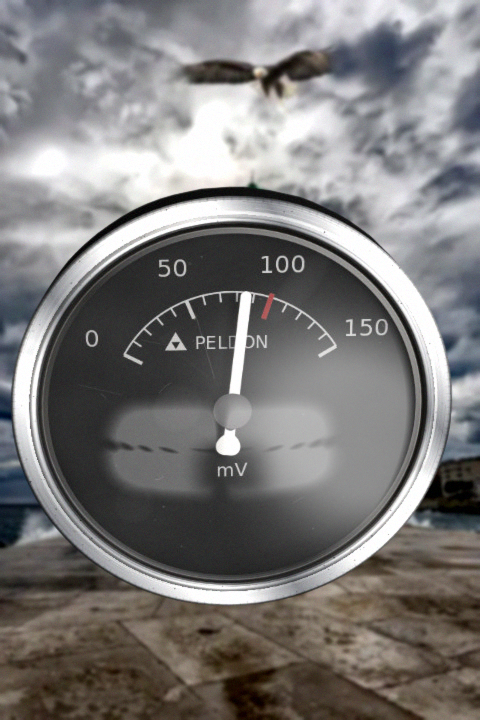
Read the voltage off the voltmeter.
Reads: 85 mV
